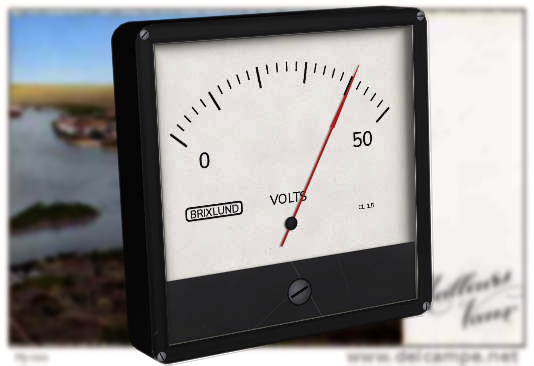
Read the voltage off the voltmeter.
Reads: 40 V
